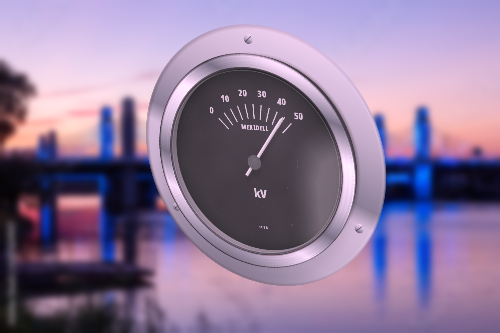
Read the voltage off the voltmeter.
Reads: 45 kV
